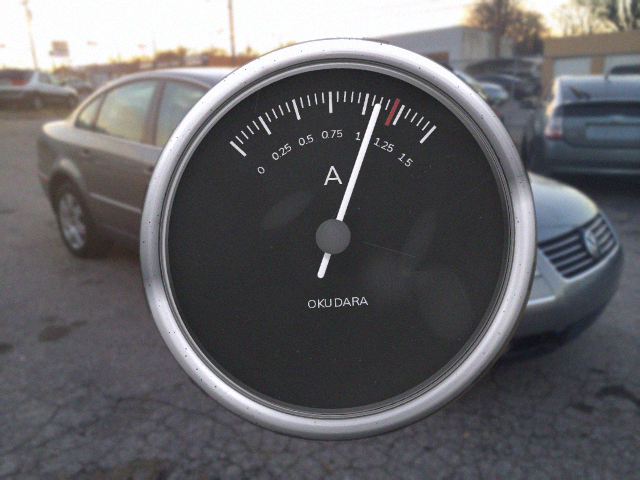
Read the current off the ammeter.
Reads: 1.1 A
